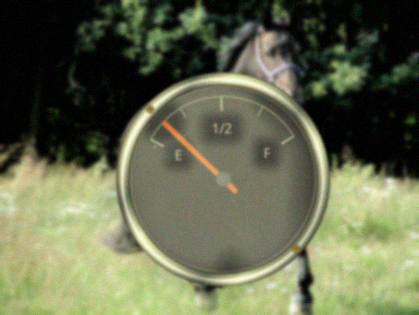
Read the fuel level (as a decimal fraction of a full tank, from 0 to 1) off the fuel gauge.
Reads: 0.125
